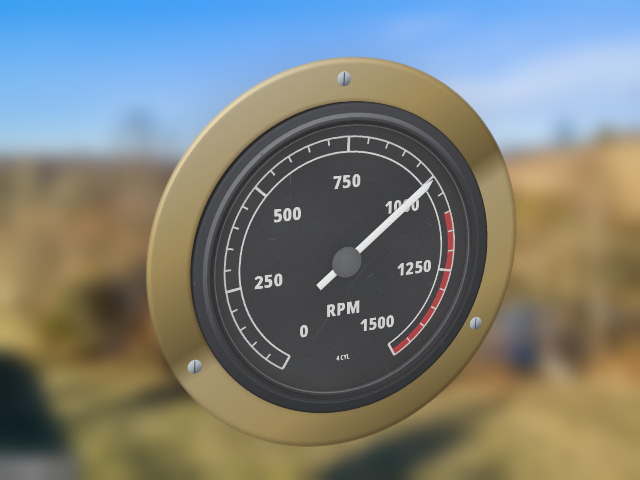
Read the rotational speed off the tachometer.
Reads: 1000 rpm
